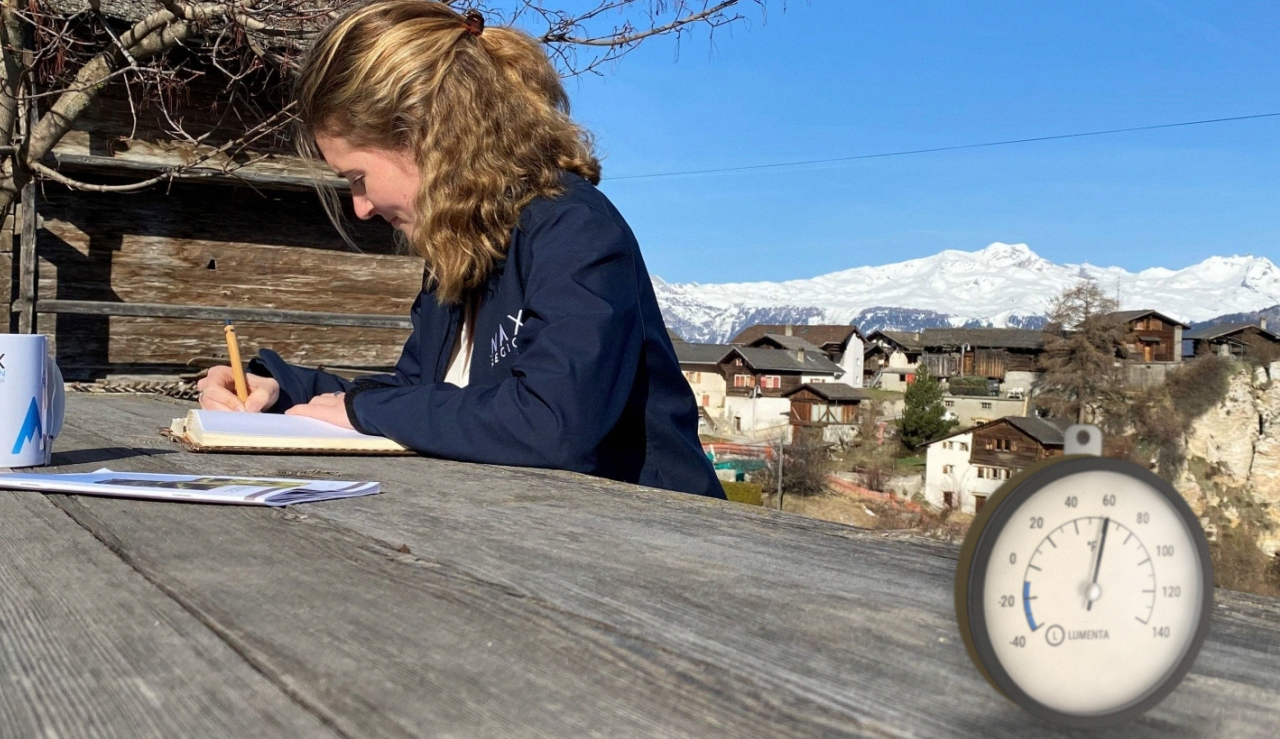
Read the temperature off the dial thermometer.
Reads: 60 °F
